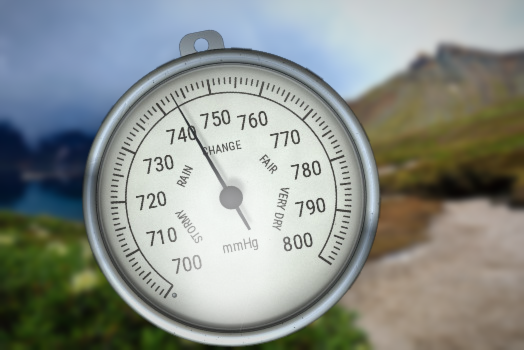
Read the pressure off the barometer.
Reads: 743 mmHg
